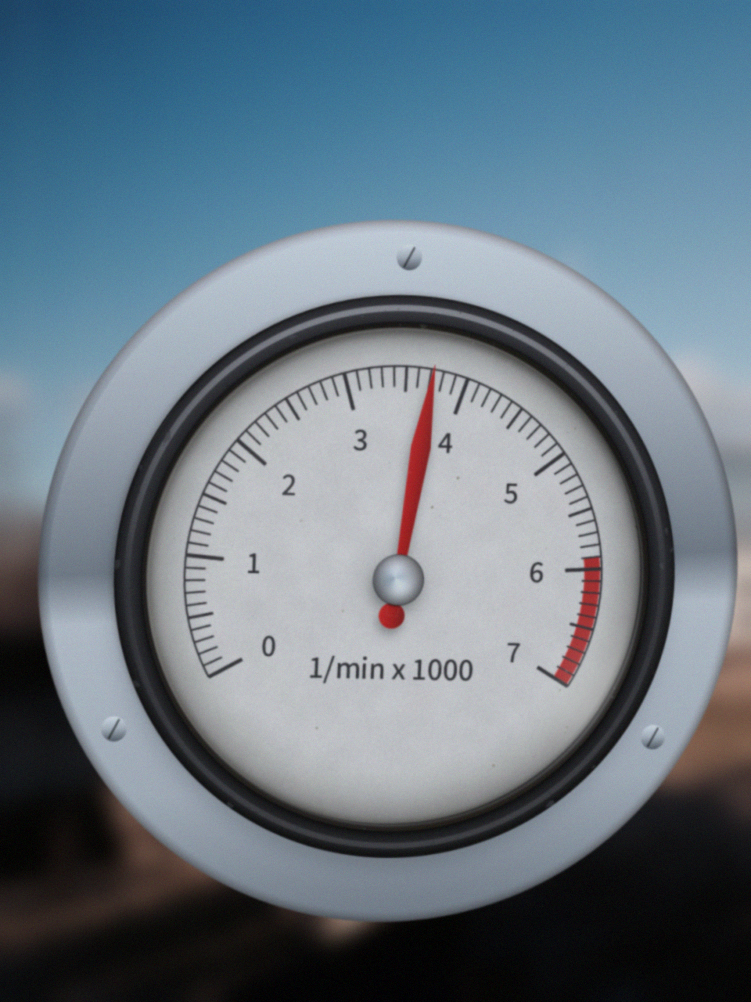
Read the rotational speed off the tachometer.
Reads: 3700 rpm
